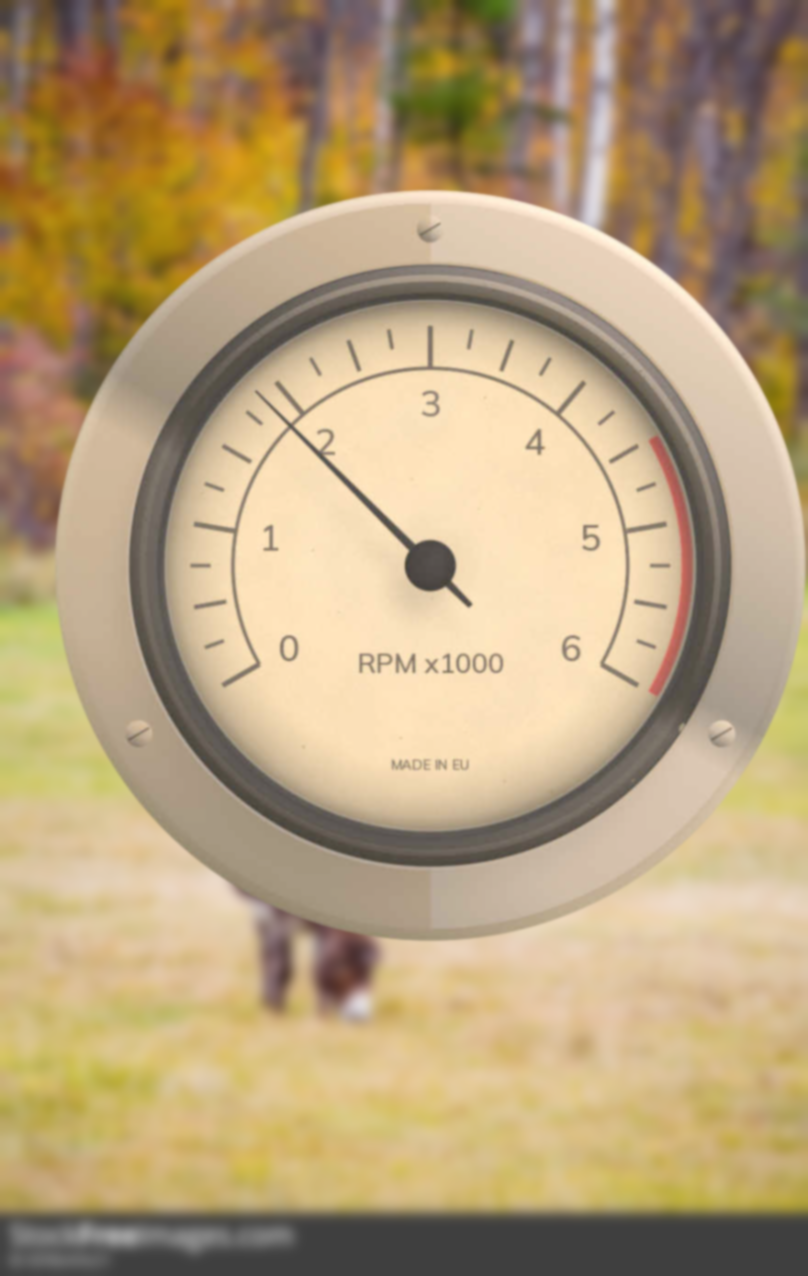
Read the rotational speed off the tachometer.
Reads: 1875 rpm
